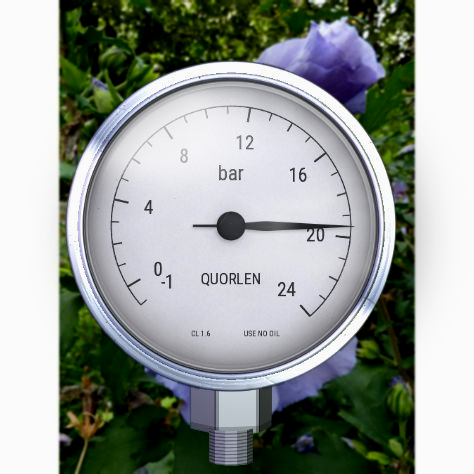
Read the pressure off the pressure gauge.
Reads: 19.5 bar
